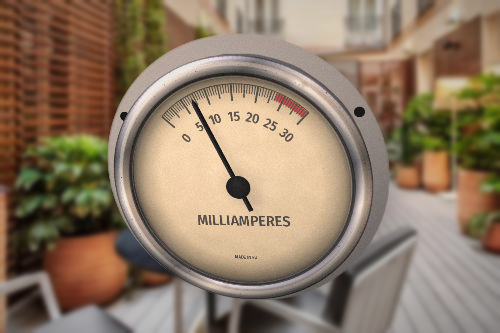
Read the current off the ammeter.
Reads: 7.5 mA
